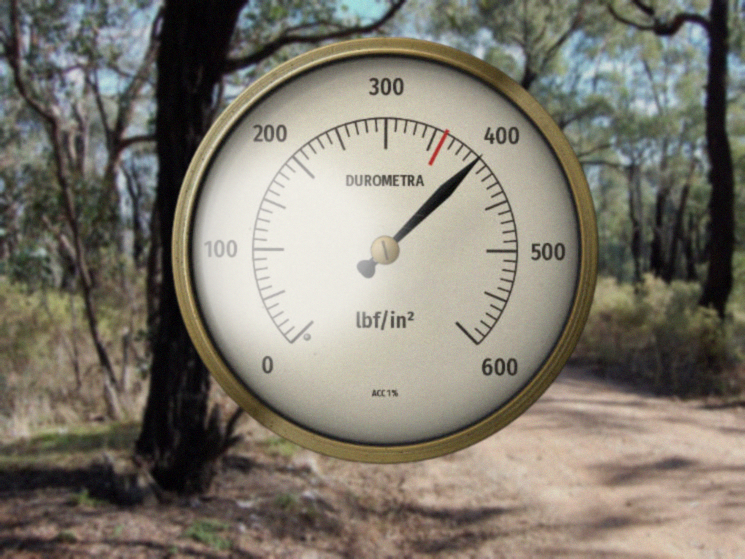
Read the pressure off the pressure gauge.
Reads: 400 psi
